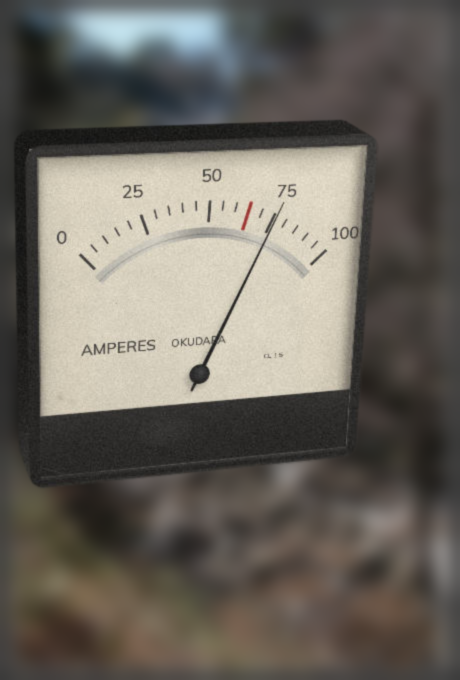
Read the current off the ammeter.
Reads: 75 A
